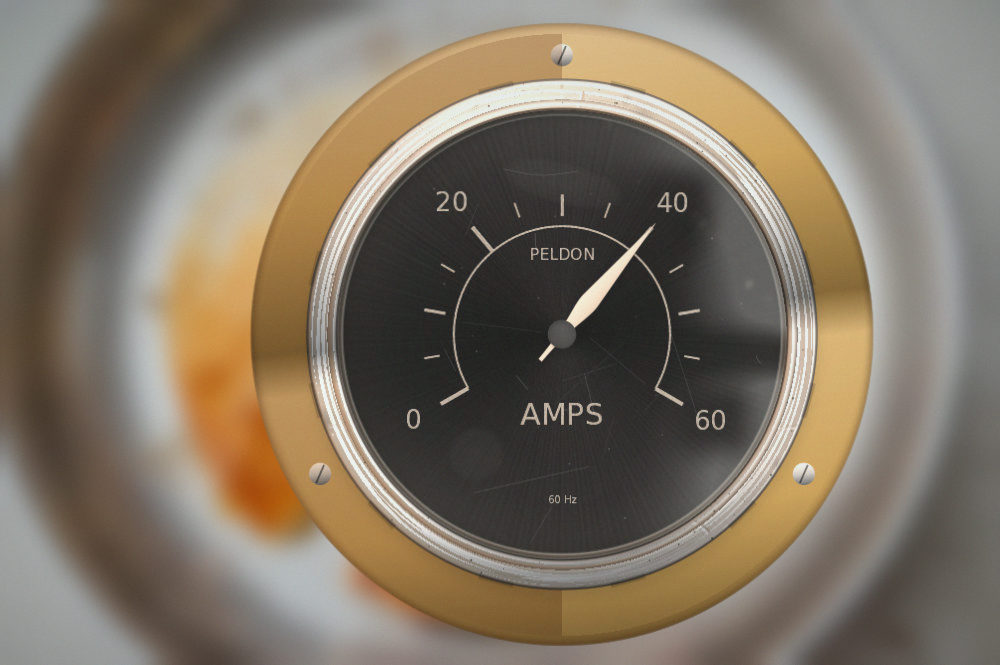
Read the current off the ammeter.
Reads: 40 A
